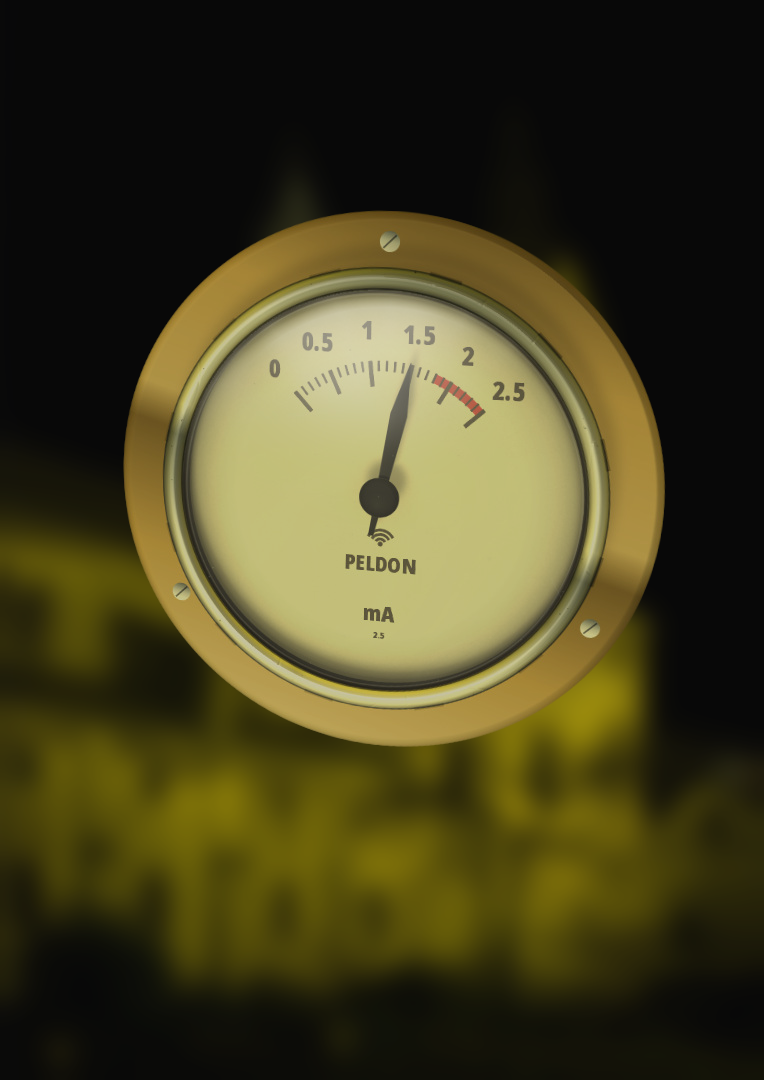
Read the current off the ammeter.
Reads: 1.5 mA
